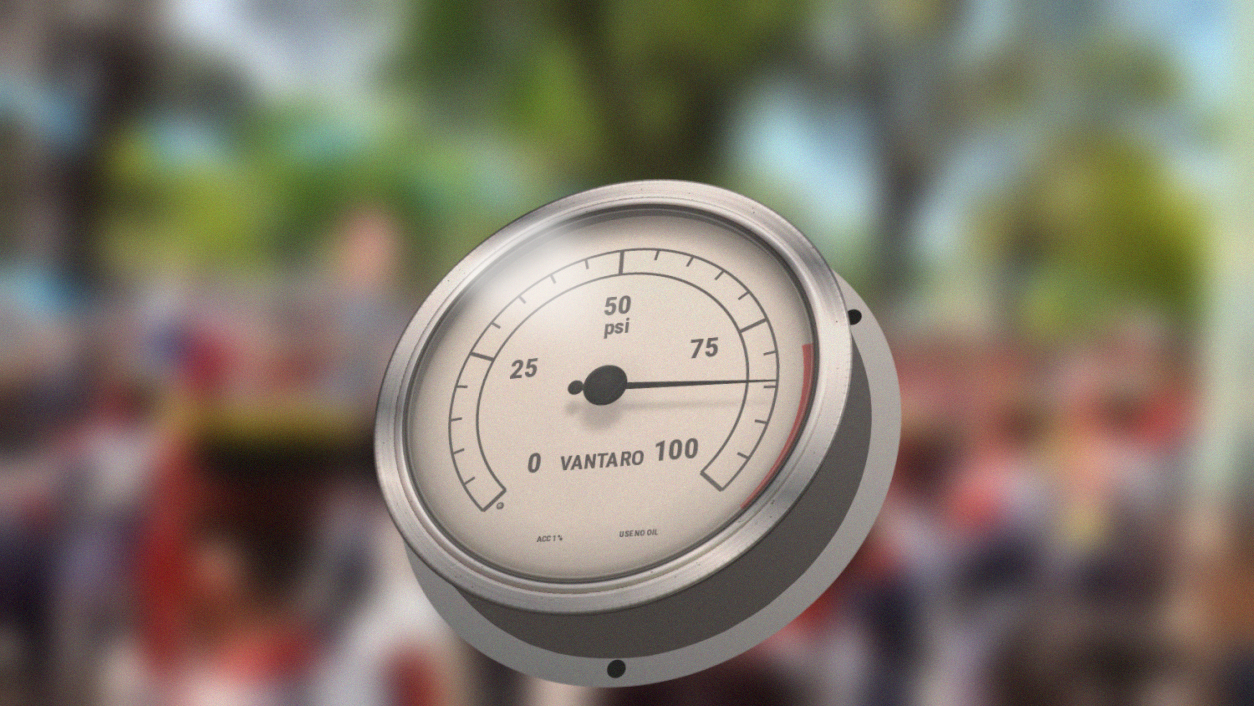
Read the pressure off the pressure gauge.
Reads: 85 psi
